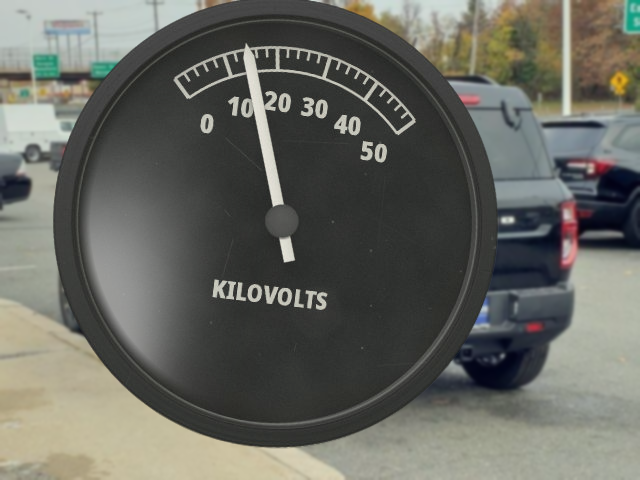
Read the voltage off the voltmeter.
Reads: 14 kV
